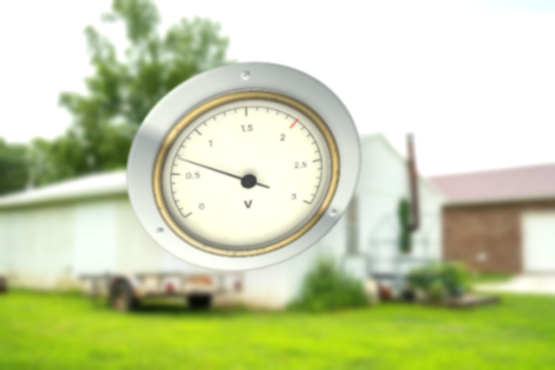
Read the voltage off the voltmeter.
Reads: 0.7 V
